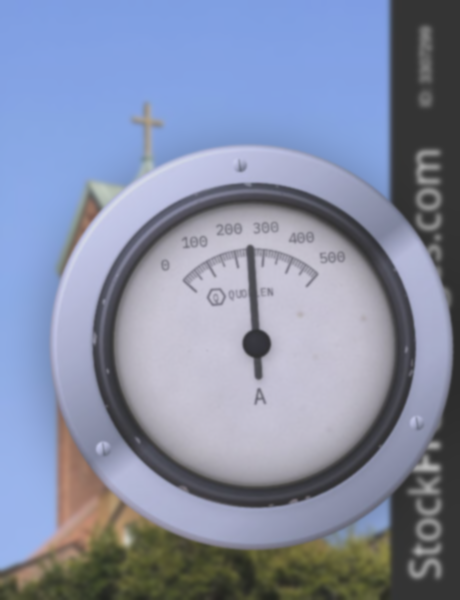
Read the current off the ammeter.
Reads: 250 A
